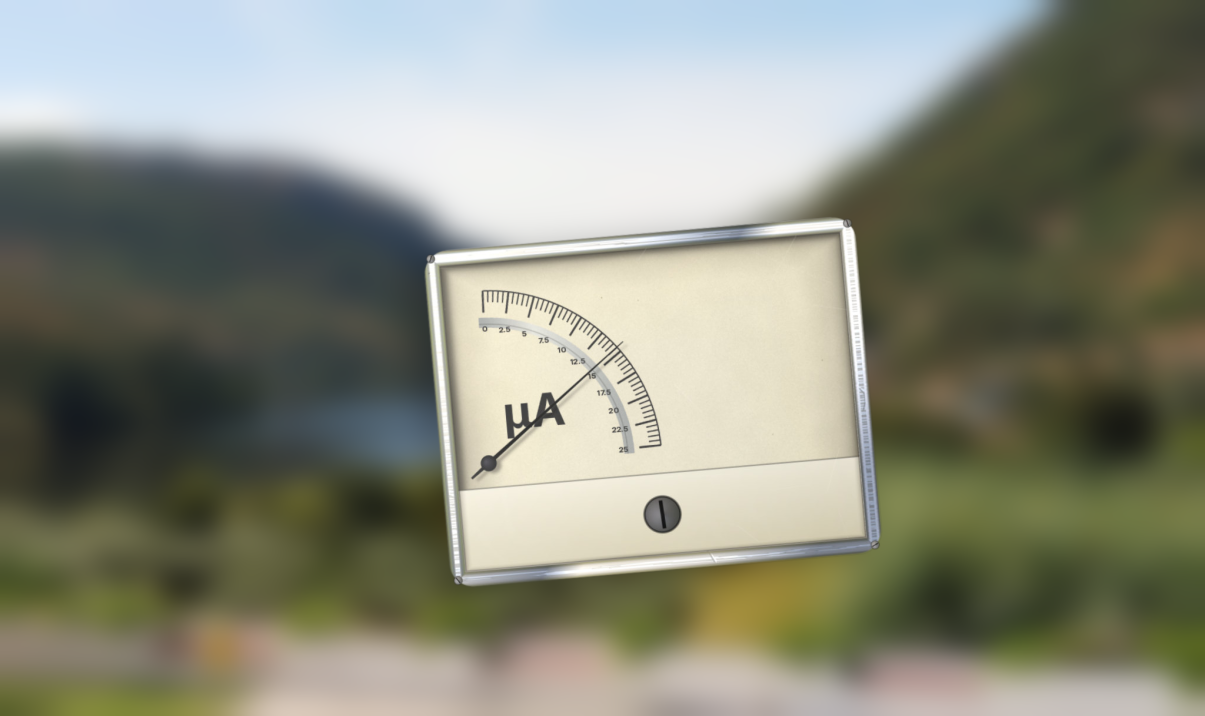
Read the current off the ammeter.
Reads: 14.5 µA
